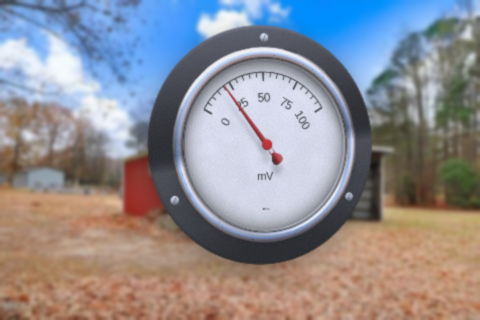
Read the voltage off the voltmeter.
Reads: 20 mV
